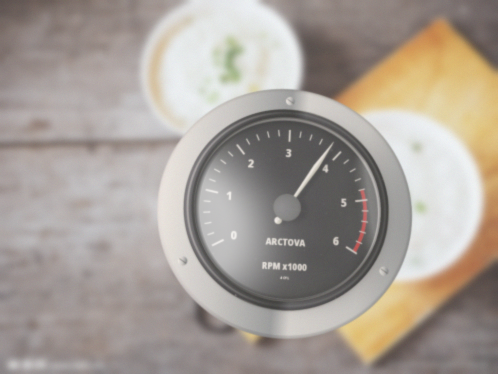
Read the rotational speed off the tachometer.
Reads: 3800 rpm
